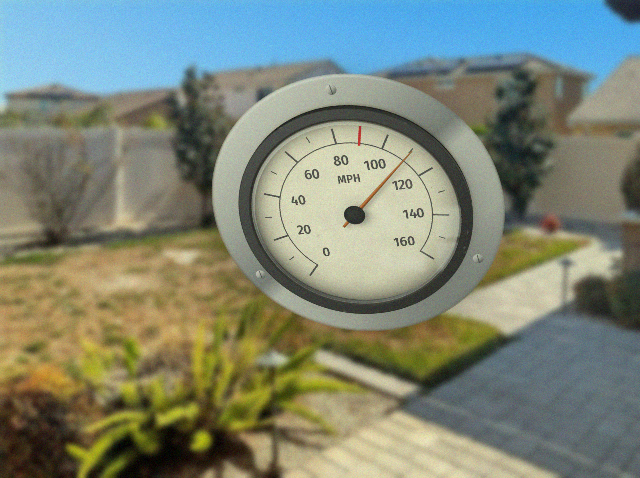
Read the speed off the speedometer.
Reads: 110 mph
